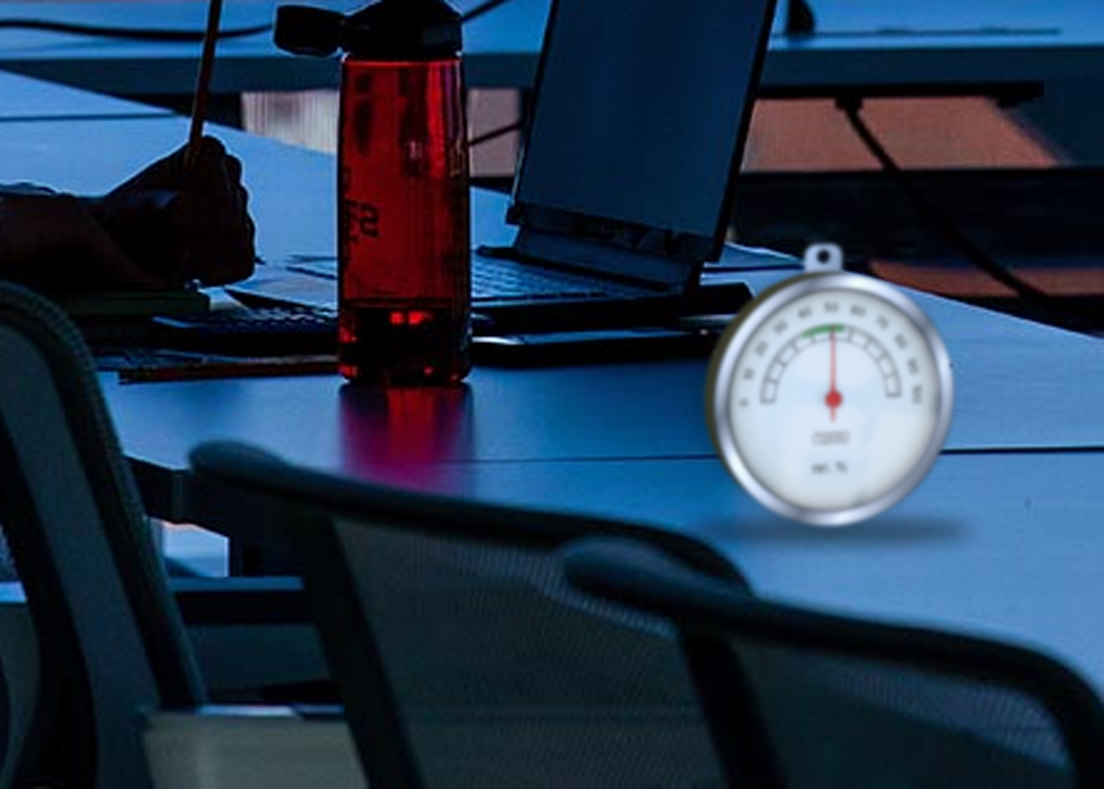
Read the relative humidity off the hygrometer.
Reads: 50 %
